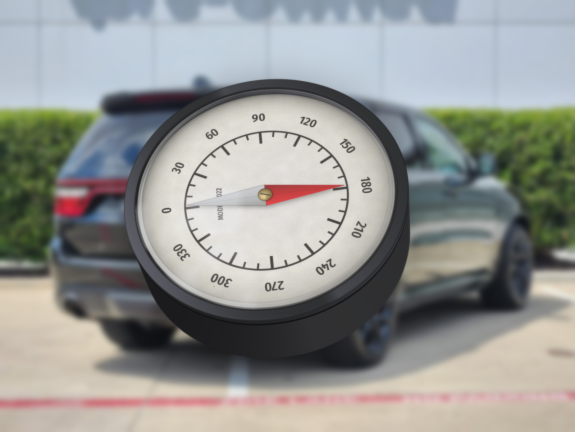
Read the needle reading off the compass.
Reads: 180 °
